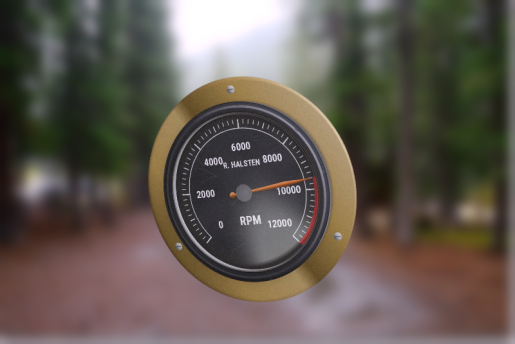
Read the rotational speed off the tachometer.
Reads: 9600 rpm
